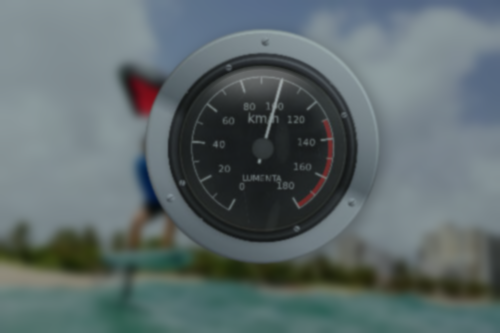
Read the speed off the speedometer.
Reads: 100 km/h
